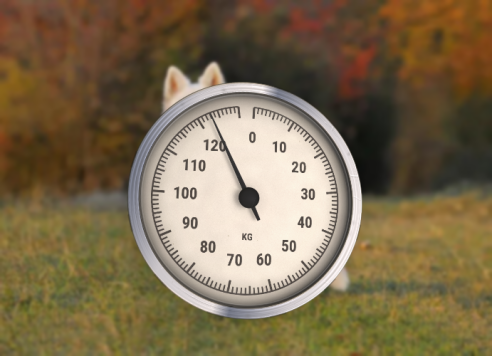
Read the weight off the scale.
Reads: 123 kg
